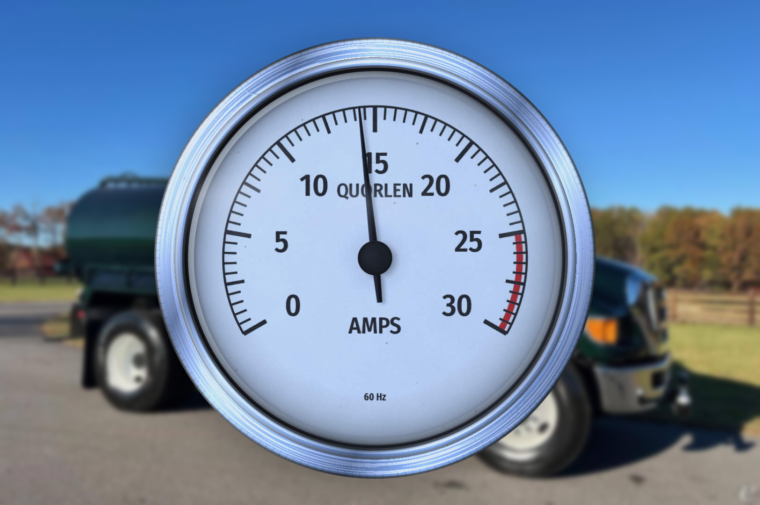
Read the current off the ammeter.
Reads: 14.25 A
